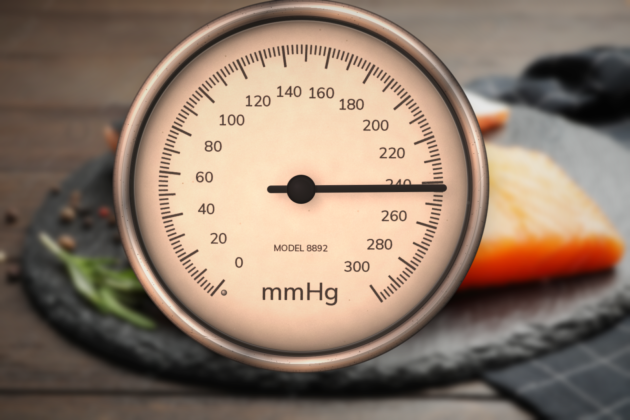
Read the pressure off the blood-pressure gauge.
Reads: 242 mmHg
